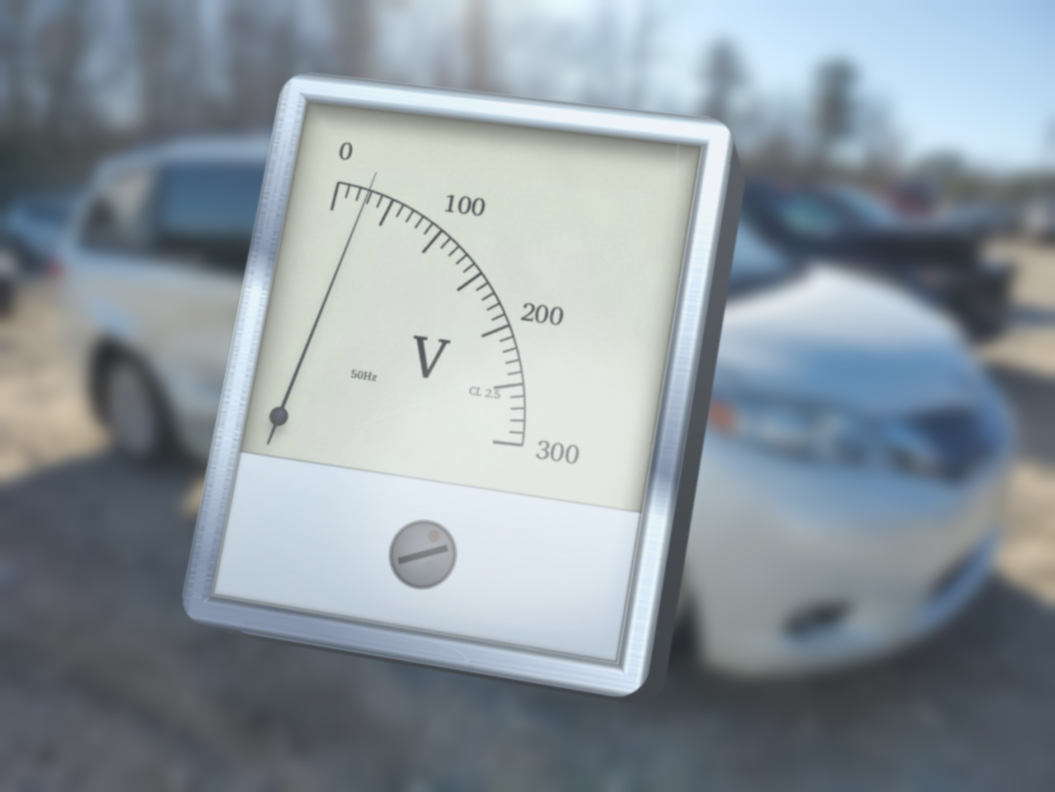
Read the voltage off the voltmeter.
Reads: 30 V
